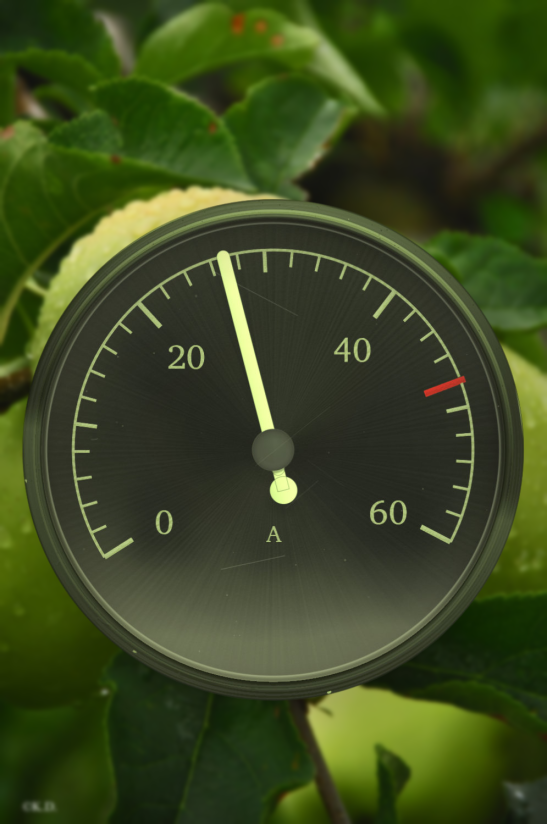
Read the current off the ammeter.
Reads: 27 A
